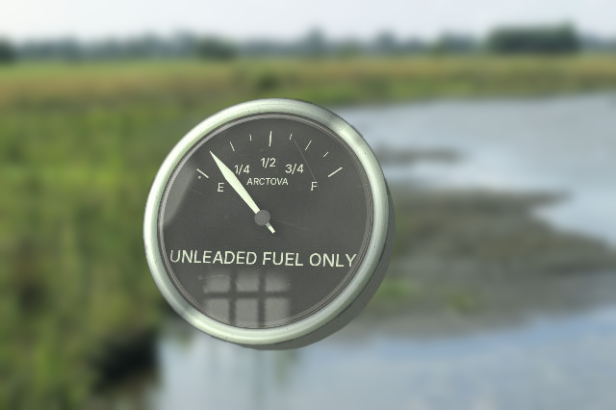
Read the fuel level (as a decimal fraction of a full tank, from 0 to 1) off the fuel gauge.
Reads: 0.125
